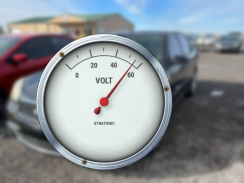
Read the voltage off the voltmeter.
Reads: 55 V
